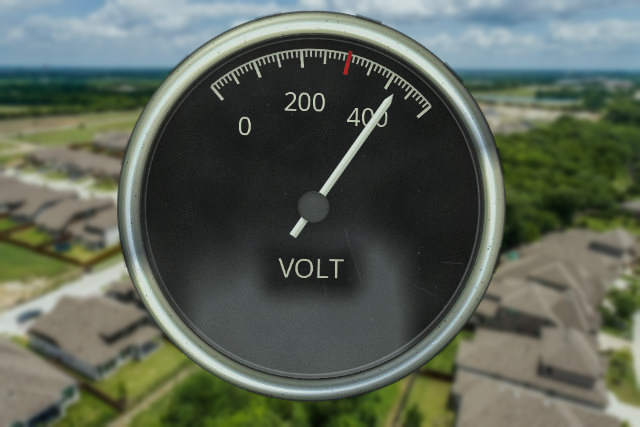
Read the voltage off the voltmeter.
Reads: 420 V
